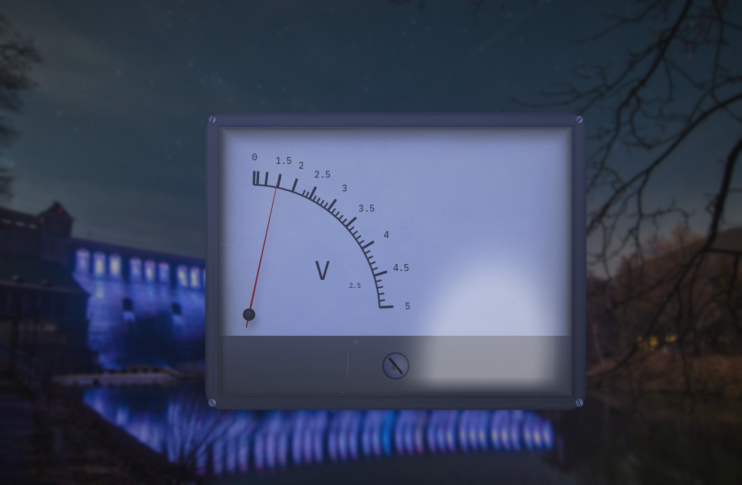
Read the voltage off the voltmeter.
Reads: 1.5 V
